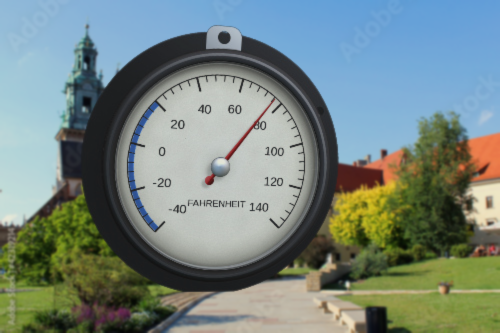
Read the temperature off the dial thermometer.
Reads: 76 °F
